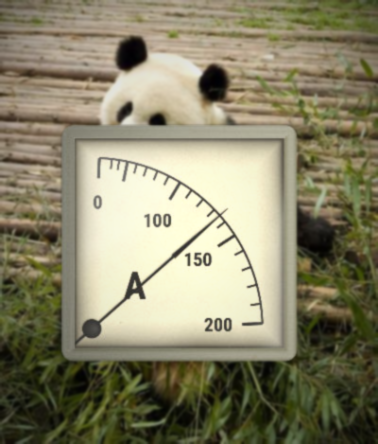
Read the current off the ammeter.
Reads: 135 A
